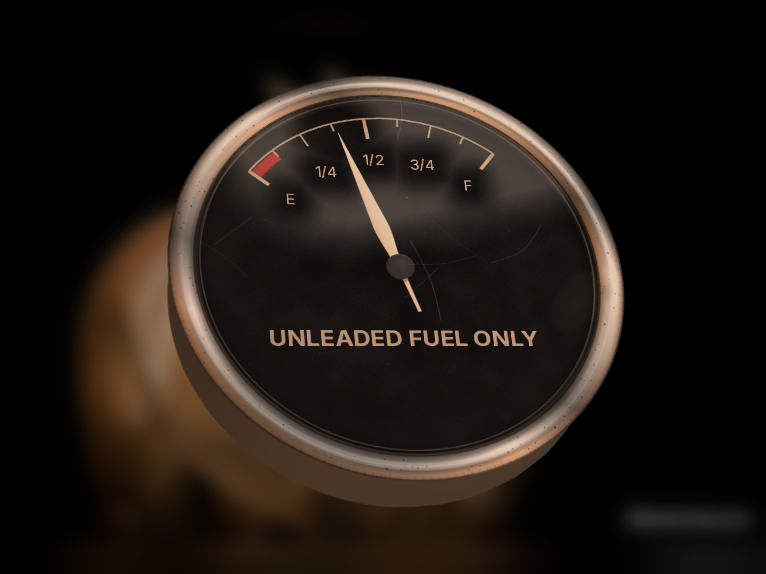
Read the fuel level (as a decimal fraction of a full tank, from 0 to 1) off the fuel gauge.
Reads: 0.375
